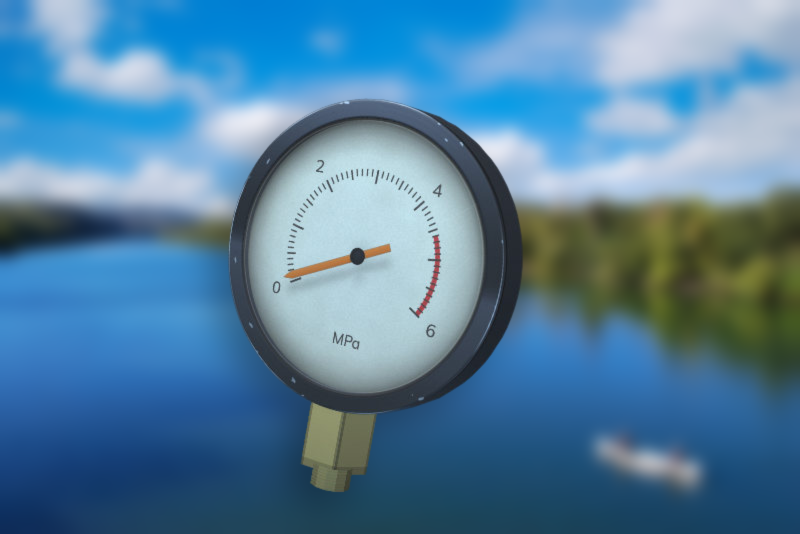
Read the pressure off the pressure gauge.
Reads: 0.1 MPa
